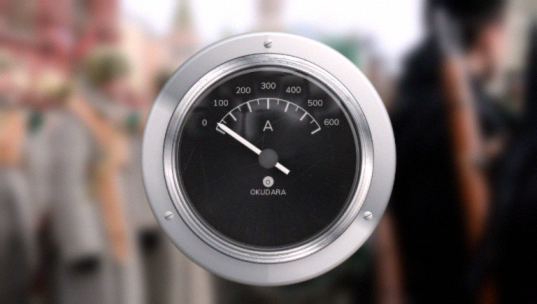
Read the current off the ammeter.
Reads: 25 A
